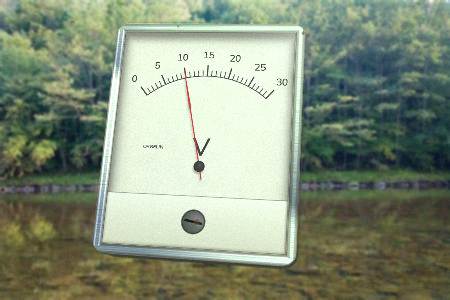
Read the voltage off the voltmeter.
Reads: 10 V
